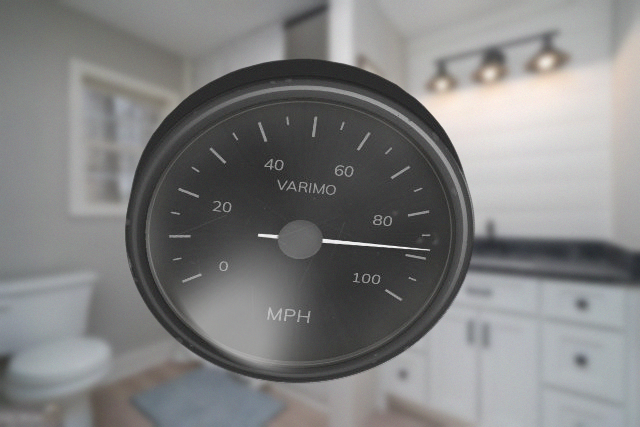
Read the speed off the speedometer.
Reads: 87.5 mph
